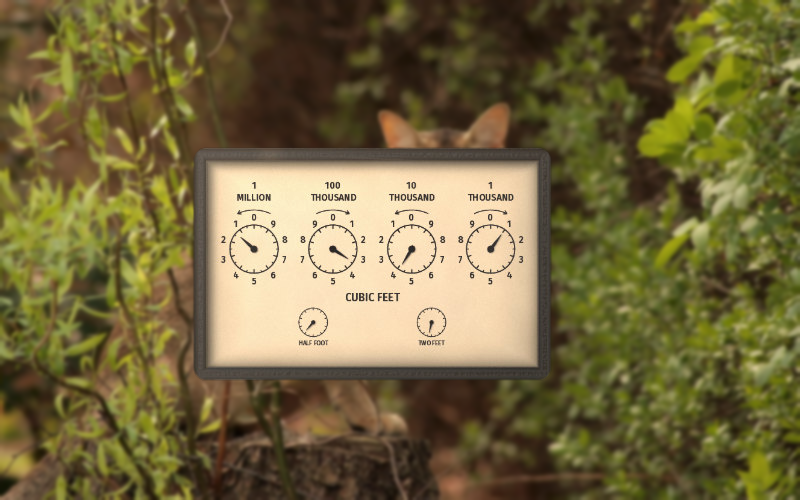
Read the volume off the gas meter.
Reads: 134100 ft³
